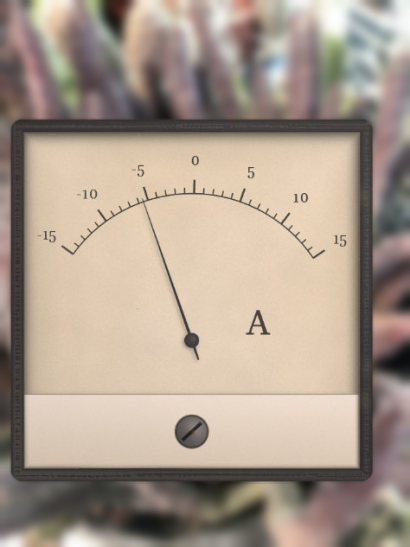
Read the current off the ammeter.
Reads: -5.5 A
